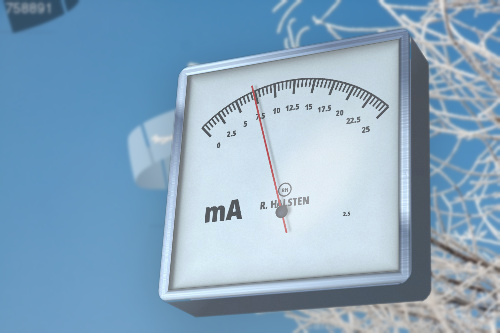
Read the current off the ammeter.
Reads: 7.5 mA
